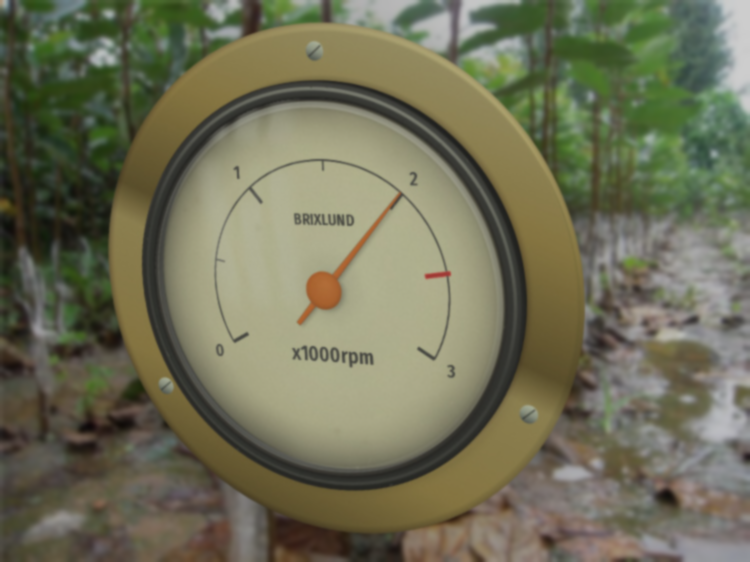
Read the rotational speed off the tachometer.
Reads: 2000 rpm
